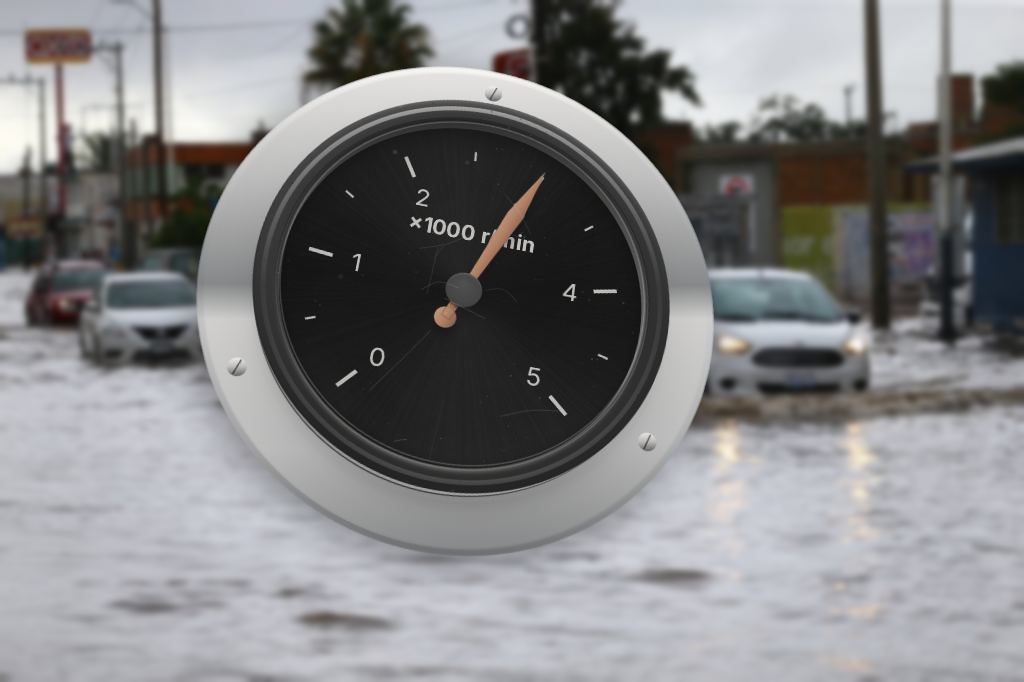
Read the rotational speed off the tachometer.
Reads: 3000 rpm
